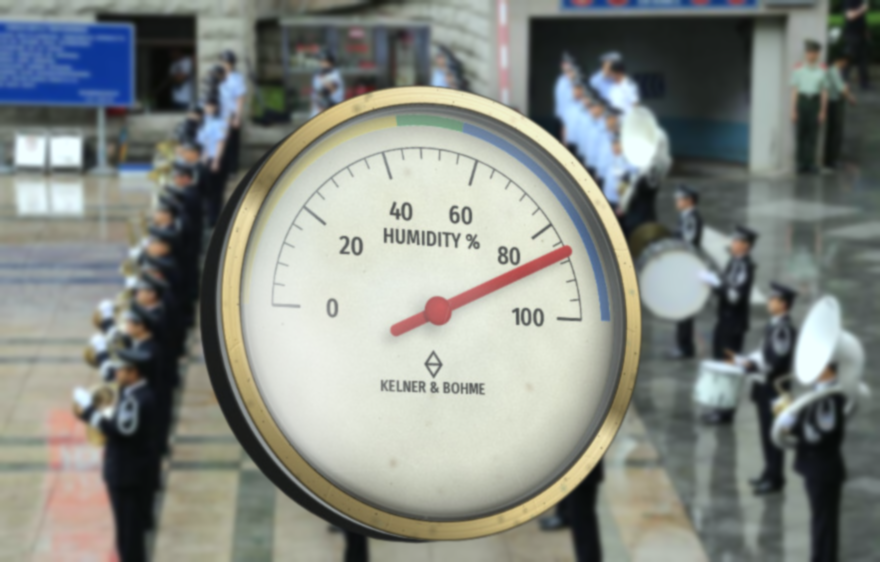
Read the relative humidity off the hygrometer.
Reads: 86 %
